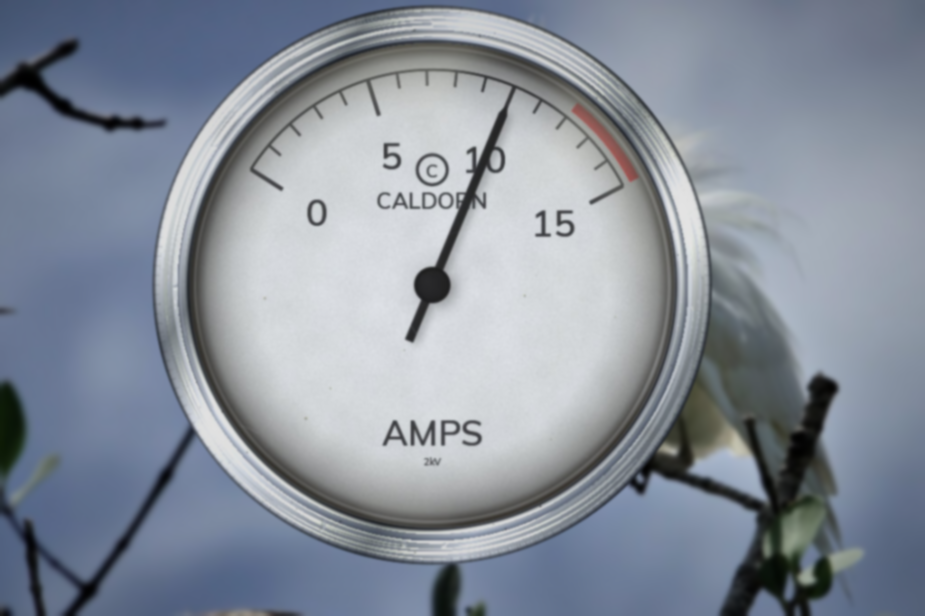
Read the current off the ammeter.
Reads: 10 A
